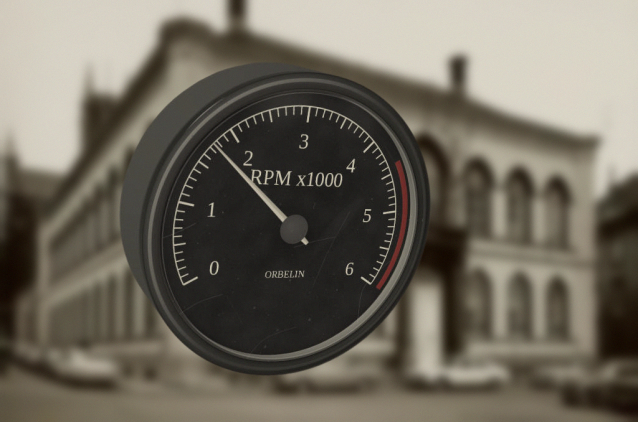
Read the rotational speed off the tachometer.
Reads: 1750 rpm
